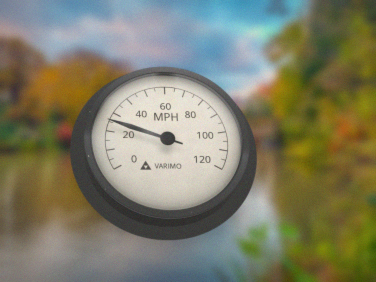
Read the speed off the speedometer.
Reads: 25 mph
